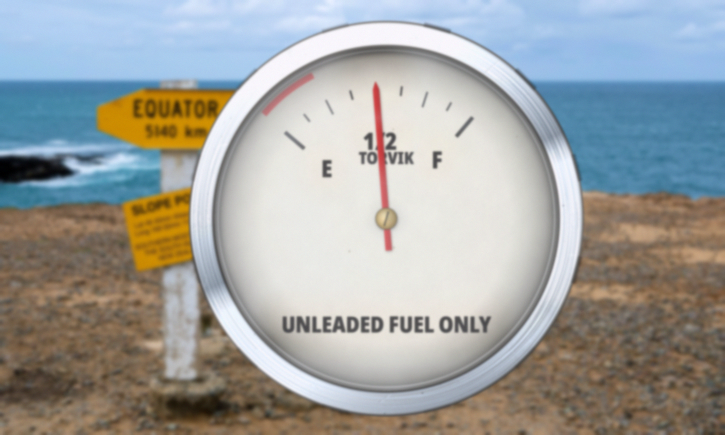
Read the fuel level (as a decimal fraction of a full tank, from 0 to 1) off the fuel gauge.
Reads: 0.5
